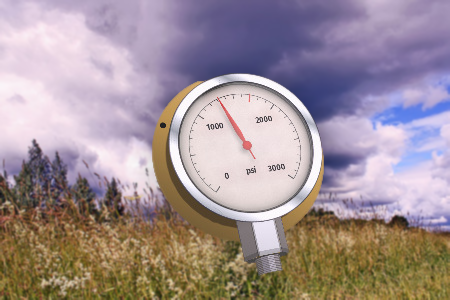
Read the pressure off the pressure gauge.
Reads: 1300 psi
